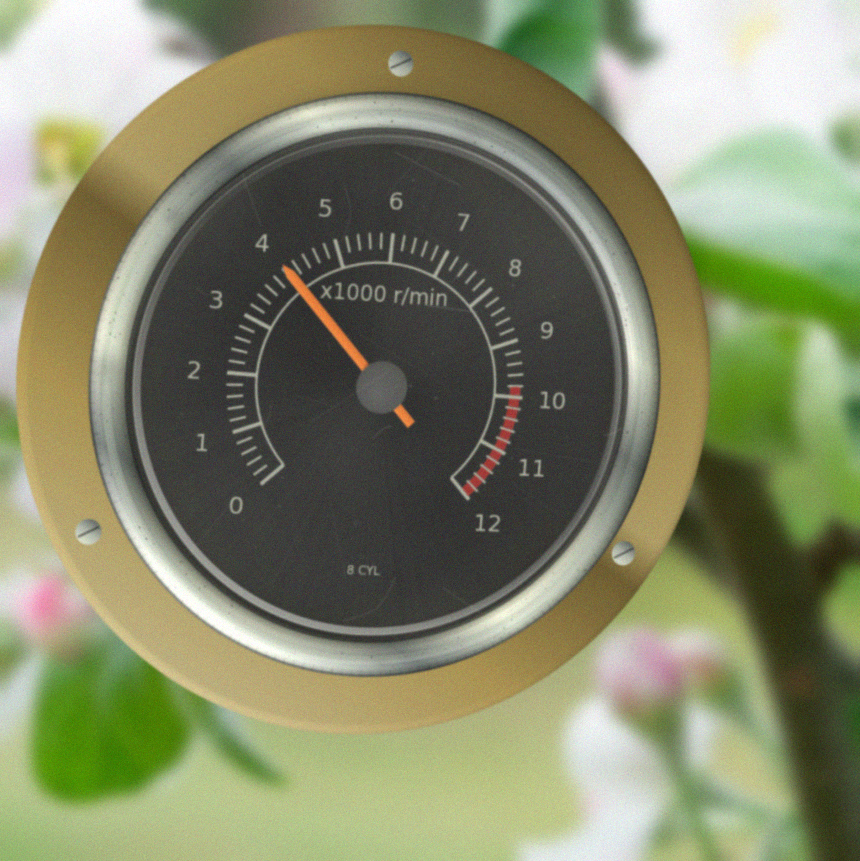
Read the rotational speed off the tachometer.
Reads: 4000 rpm
